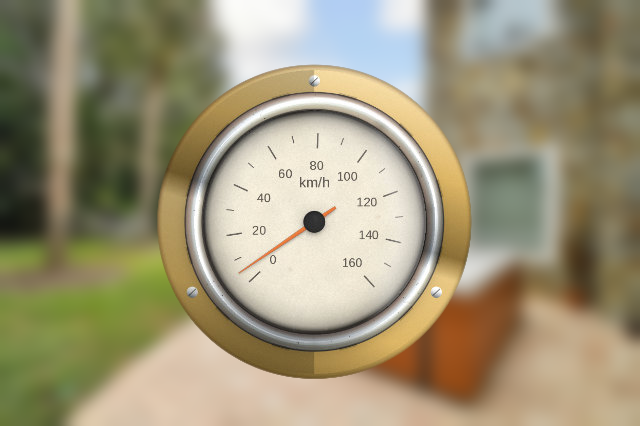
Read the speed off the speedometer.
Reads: 5 km/h
